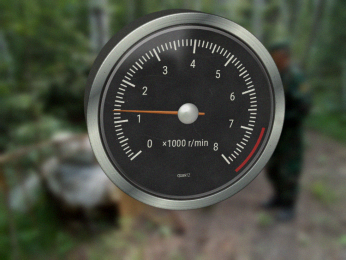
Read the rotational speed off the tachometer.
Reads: 1300 rpm
